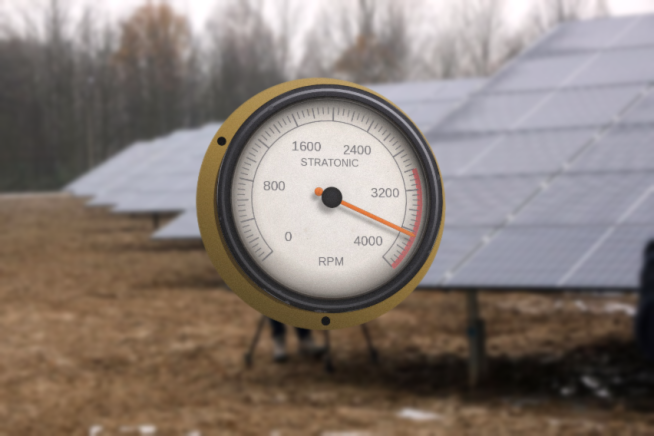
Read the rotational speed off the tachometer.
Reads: 3650 rpm
